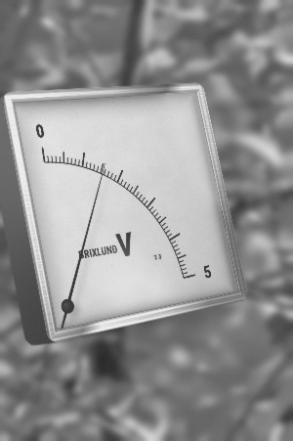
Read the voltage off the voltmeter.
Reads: 1.5 V
